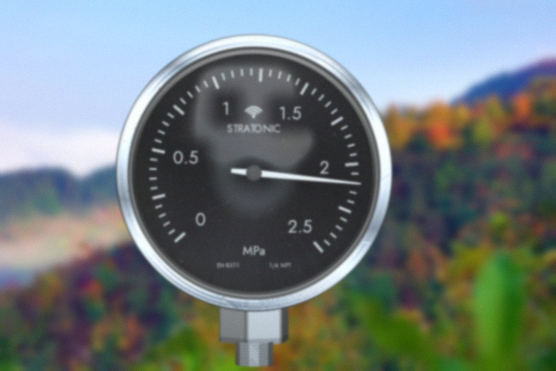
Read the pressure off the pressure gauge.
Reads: 2.1 MPa
